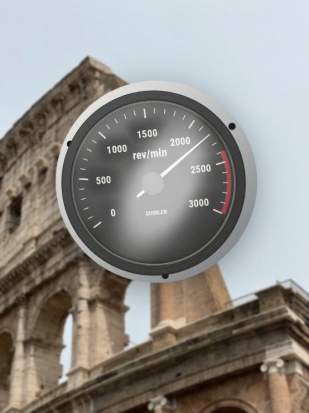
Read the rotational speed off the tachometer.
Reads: 2200 rpm
